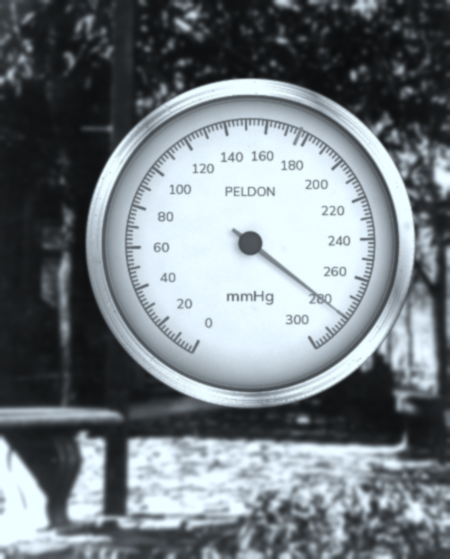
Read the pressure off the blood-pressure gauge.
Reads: 280 mmHg
